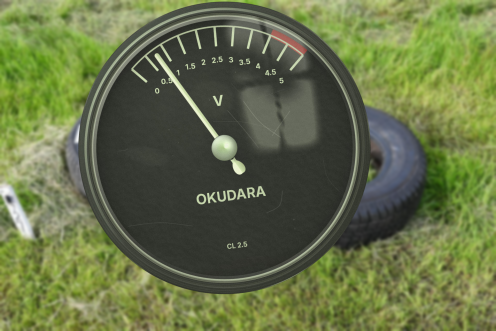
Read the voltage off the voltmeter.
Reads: 0.75 V
